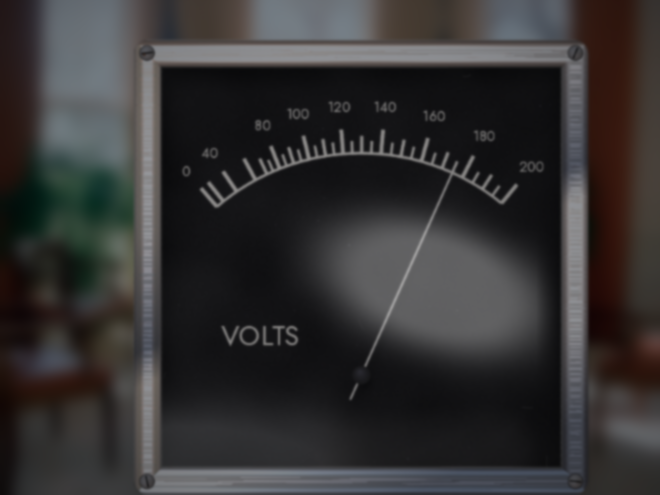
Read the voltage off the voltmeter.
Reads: 175 V
